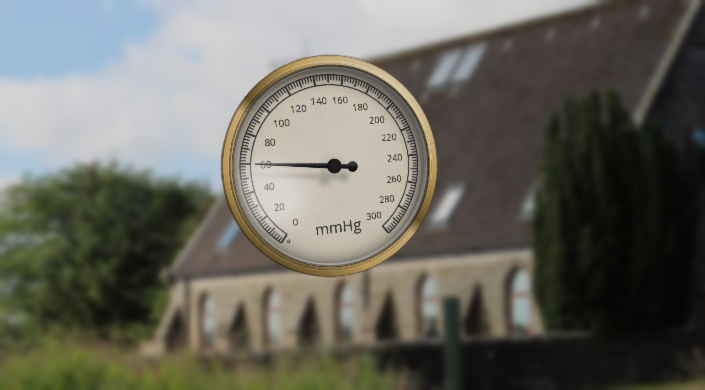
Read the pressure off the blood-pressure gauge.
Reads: 60 mmHg
